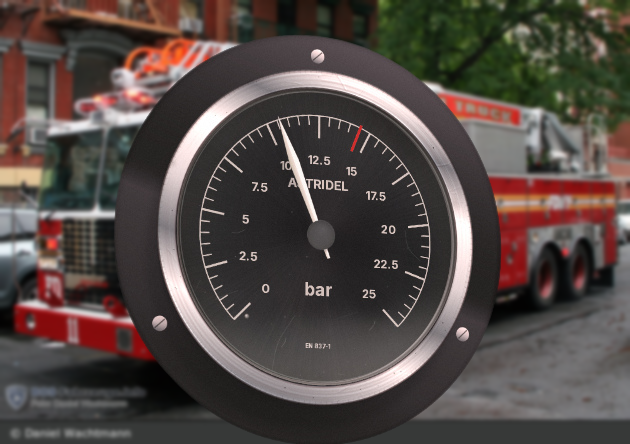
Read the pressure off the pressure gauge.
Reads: 10.5 bar
